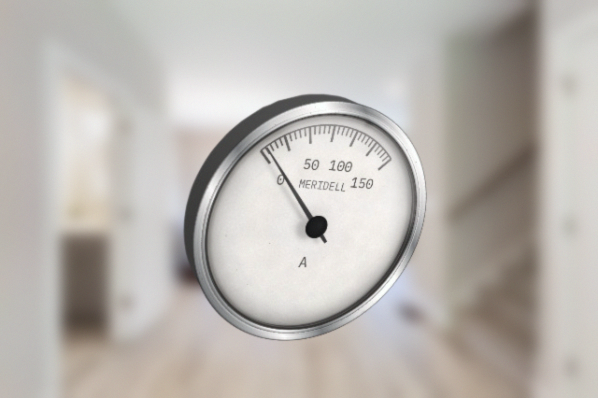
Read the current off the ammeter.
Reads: 5 A
